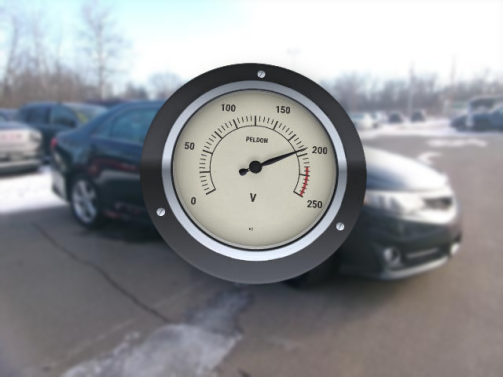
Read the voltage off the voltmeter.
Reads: 195 V
